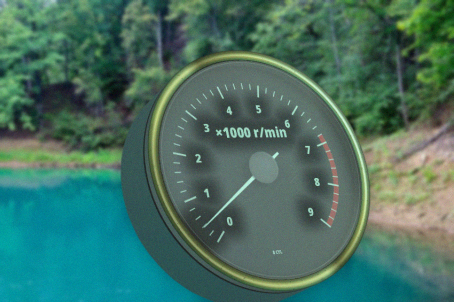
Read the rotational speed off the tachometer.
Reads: 400 rpm
